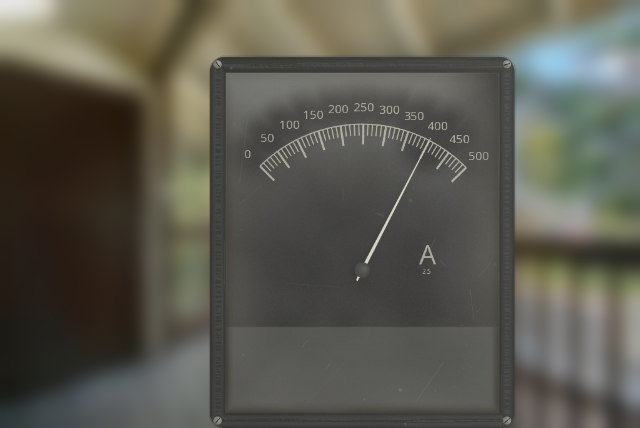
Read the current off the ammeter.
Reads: 400 A
